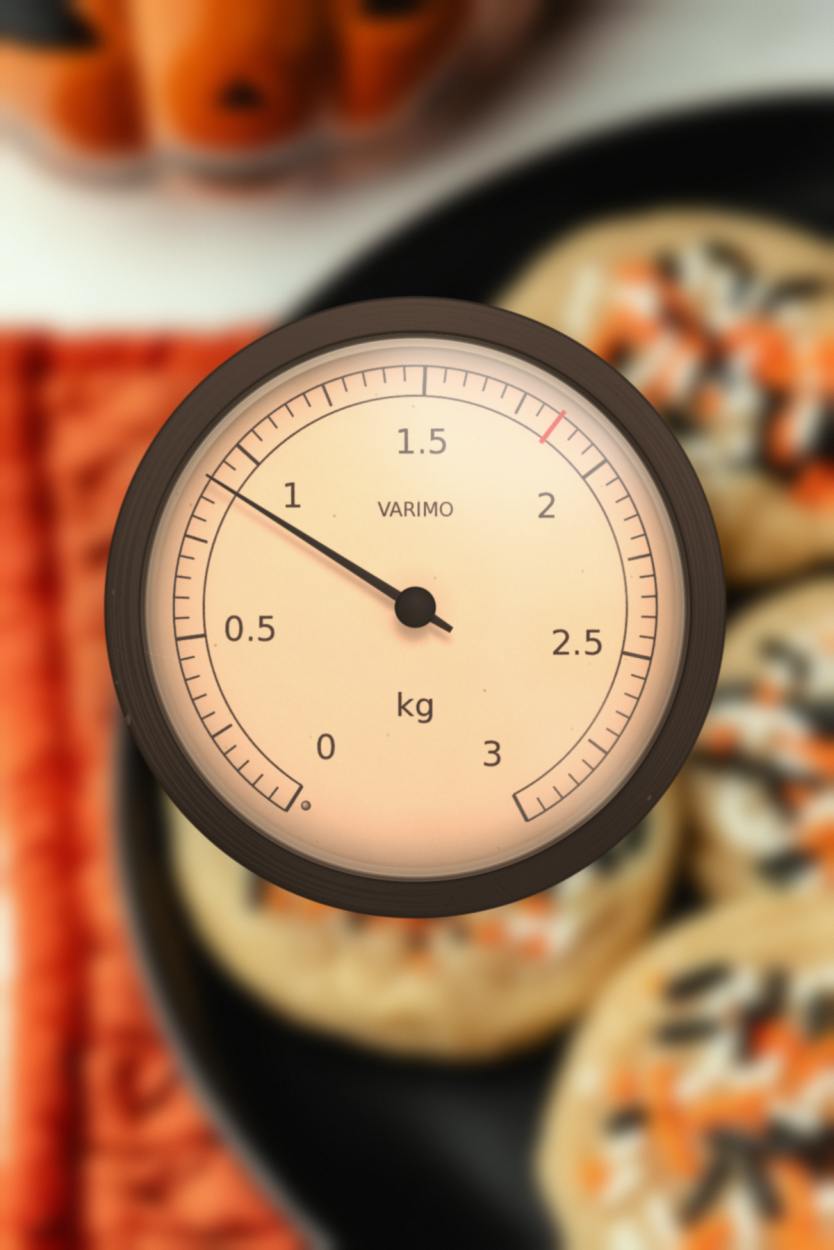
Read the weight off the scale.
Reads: 0.9 kg
